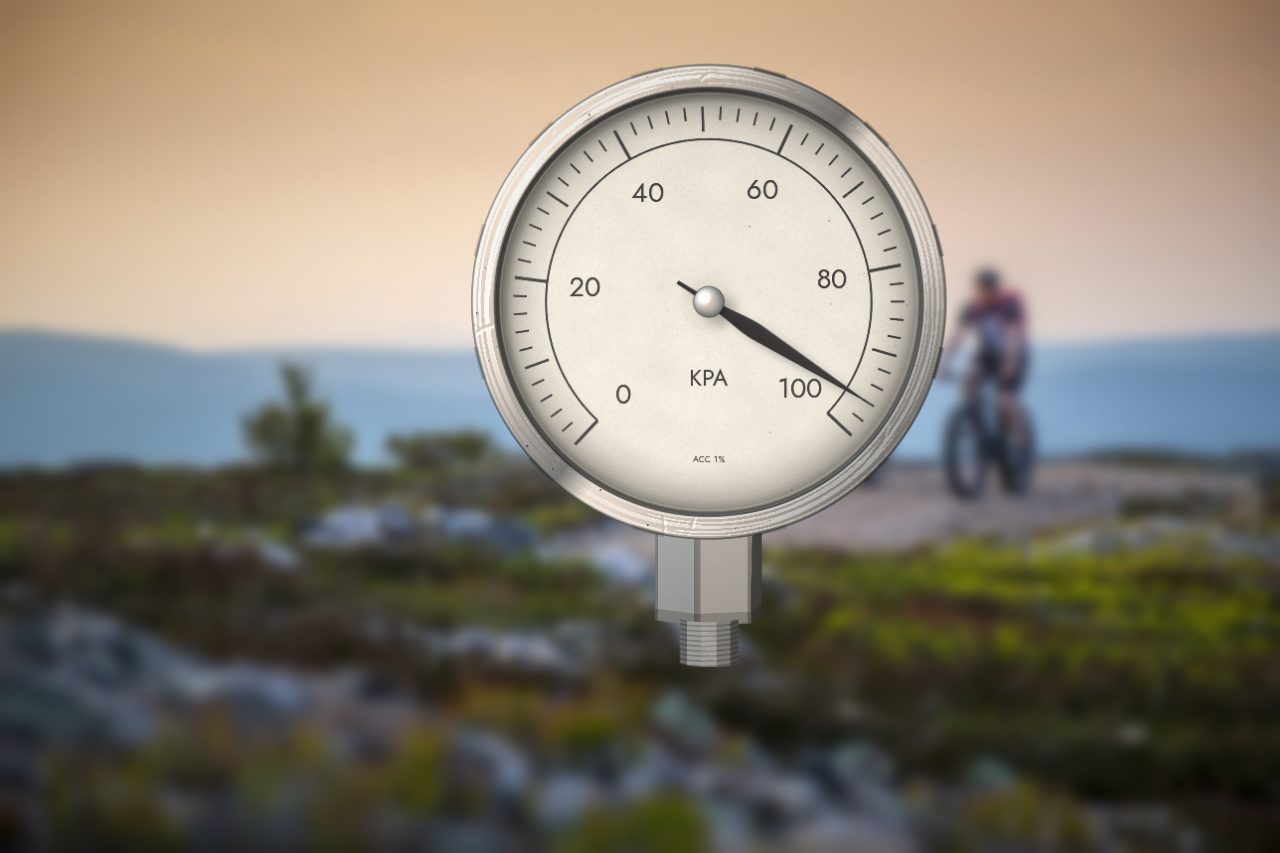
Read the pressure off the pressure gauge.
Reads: 96 kPa
